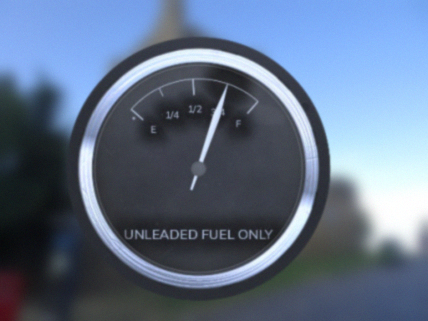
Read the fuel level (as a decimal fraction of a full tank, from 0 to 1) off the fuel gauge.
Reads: 0.75
